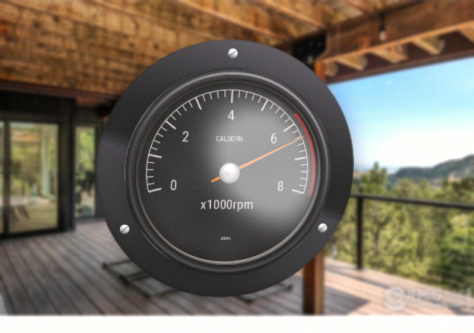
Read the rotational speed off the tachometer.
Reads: 6400 rpm
